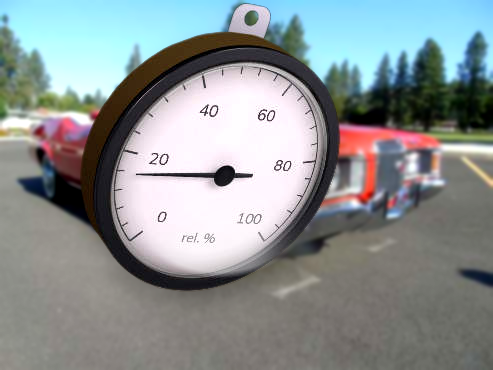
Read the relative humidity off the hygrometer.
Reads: 16 %
